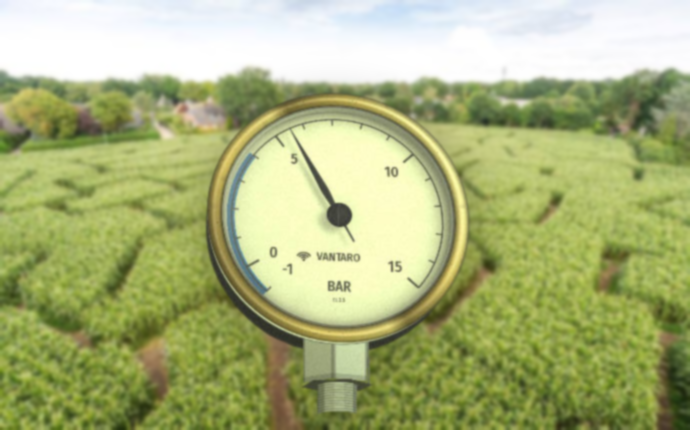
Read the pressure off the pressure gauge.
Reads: 5.5 bar
